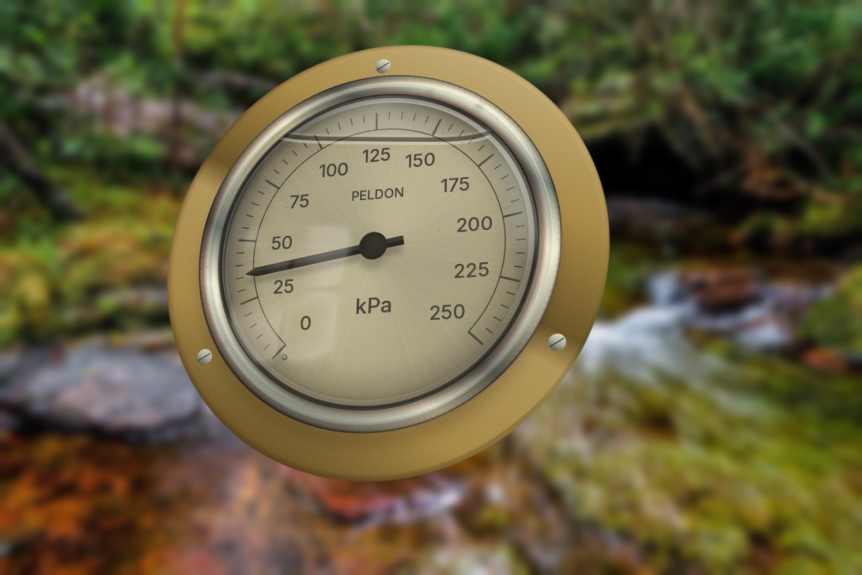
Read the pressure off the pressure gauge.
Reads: 35 kPa
